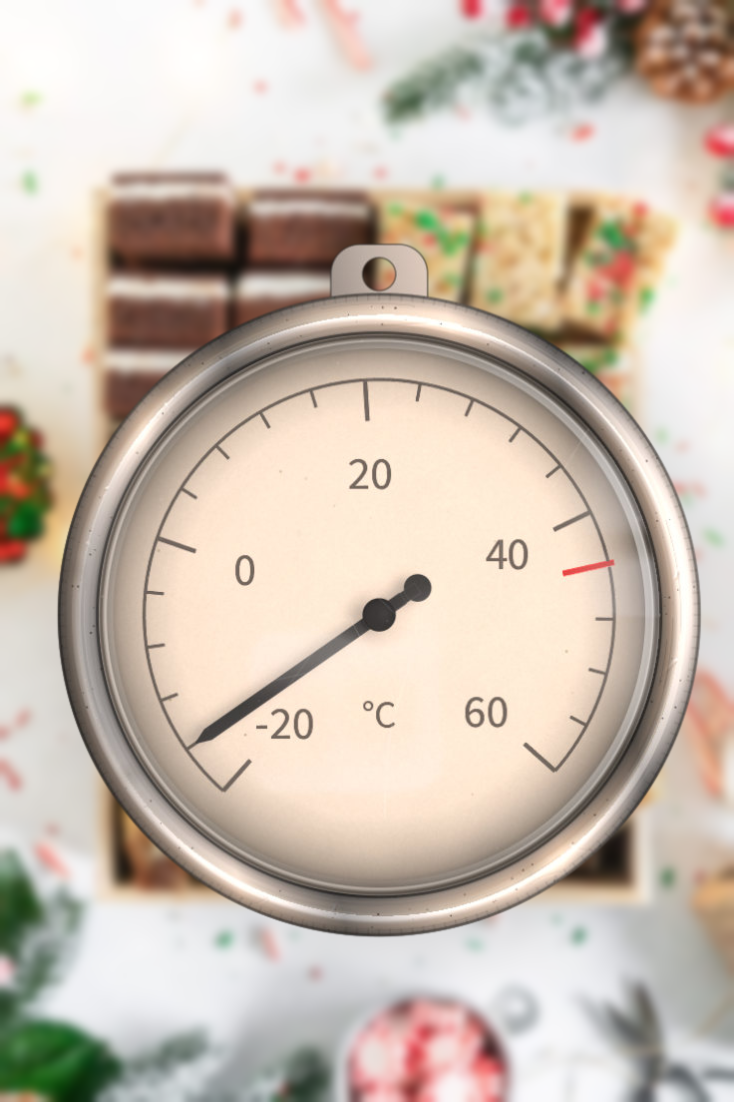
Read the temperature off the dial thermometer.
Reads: -16 °C
